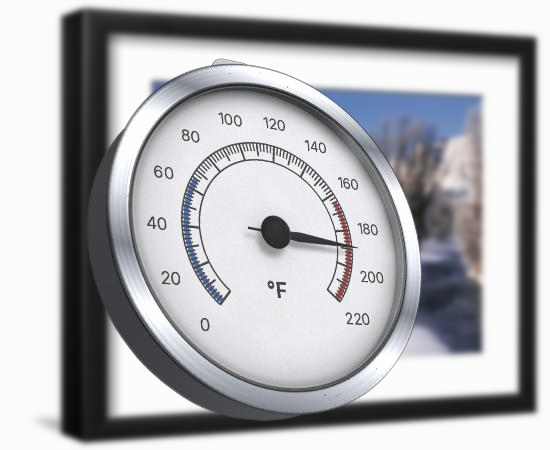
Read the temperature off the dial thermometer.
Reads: 190 °F
